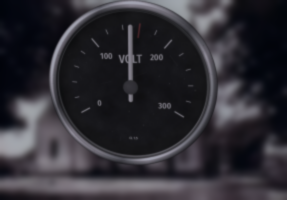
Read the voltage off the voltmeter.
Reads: 150 V
